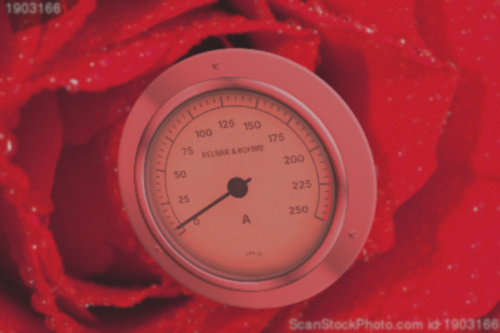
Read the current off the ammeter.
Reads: 5 A
